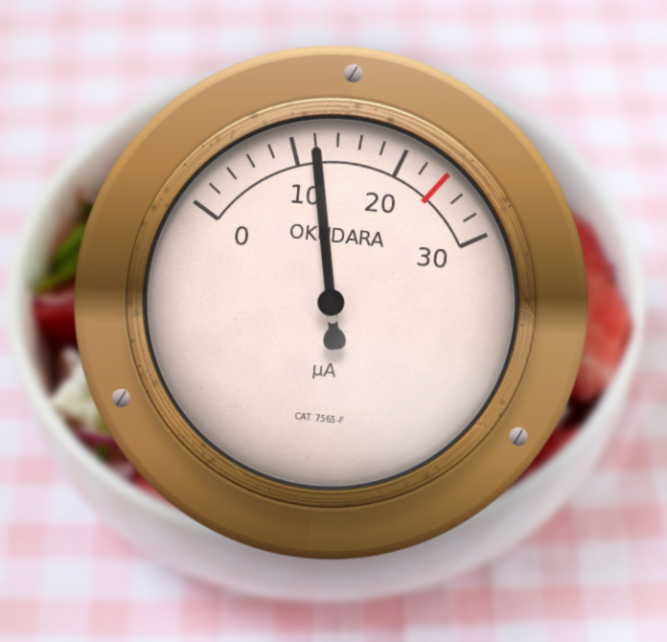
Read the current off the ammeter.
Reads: 12 µA
